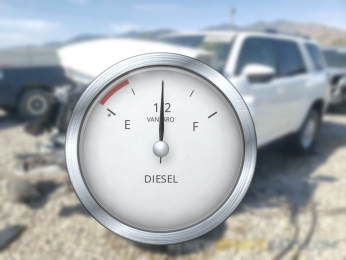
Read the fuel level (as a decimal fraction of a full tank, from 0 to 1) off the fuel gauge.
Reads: 0.5
